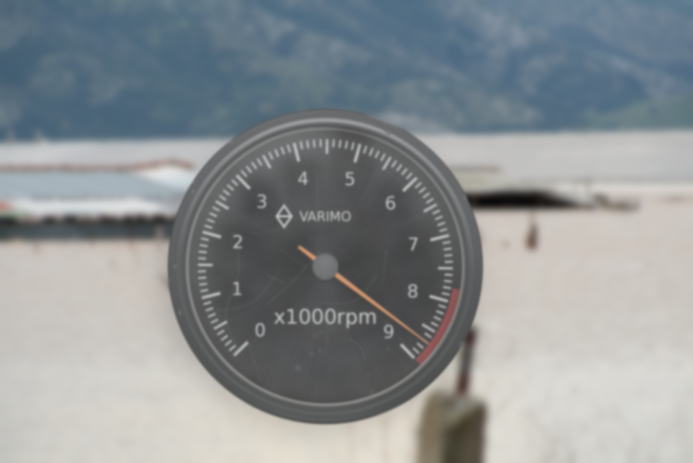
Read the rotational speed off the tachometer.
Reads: 8700 rpm
